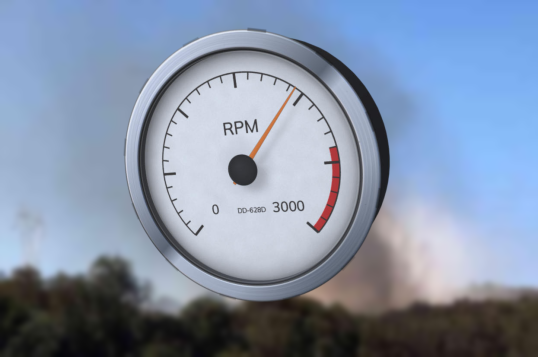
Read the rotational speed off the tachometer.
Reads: 1950 rpm
